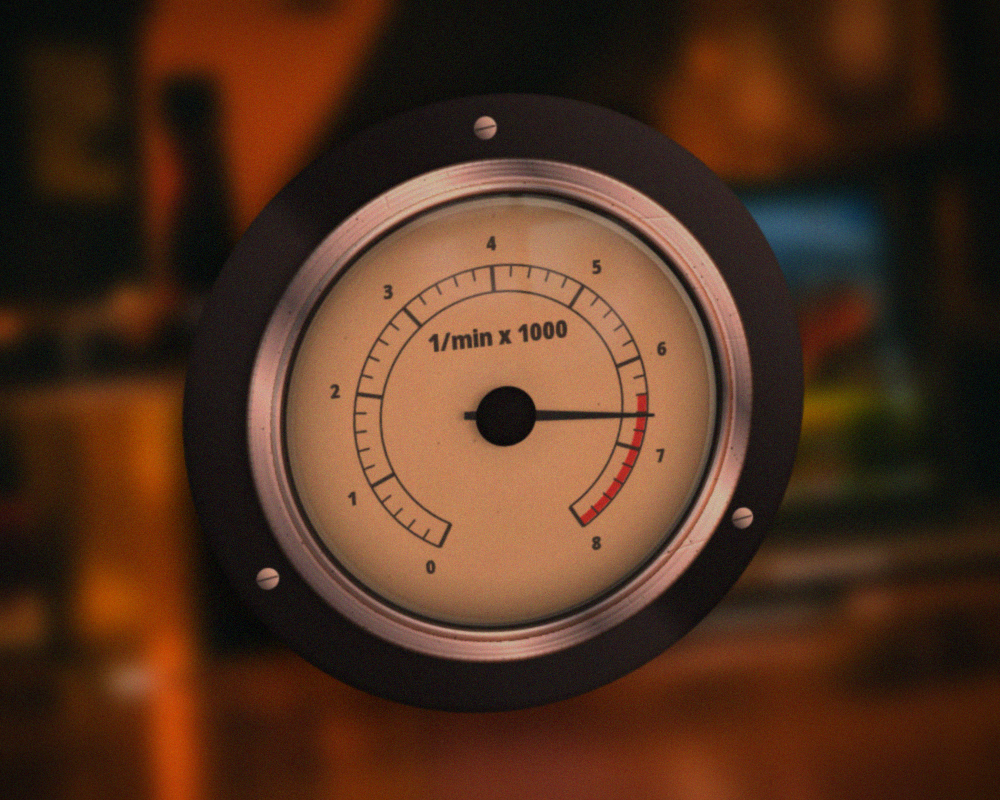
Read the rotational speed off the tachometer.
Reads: 6600 rpm
